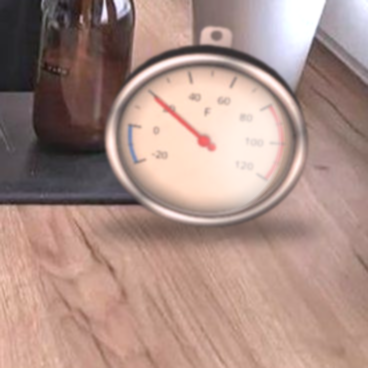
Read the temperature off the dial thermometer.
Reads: 20 °F
